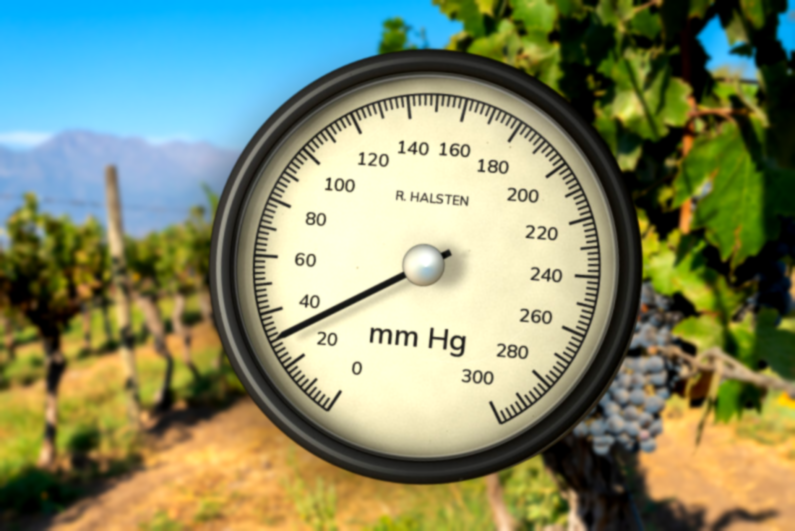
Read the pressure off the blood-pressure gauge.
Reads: 30 mmHg
